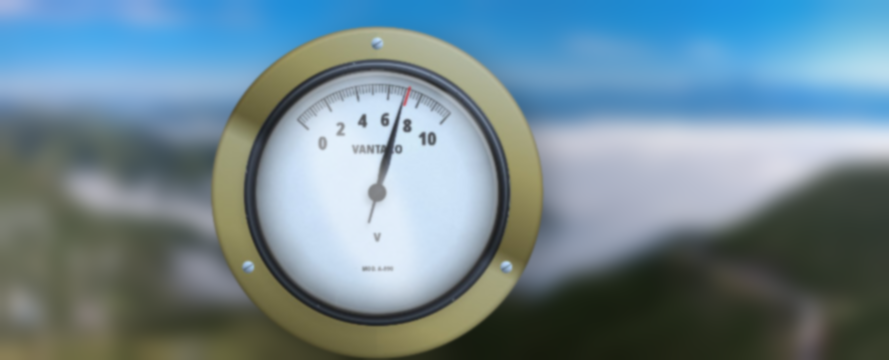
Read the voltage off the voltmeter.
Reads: 7 V
